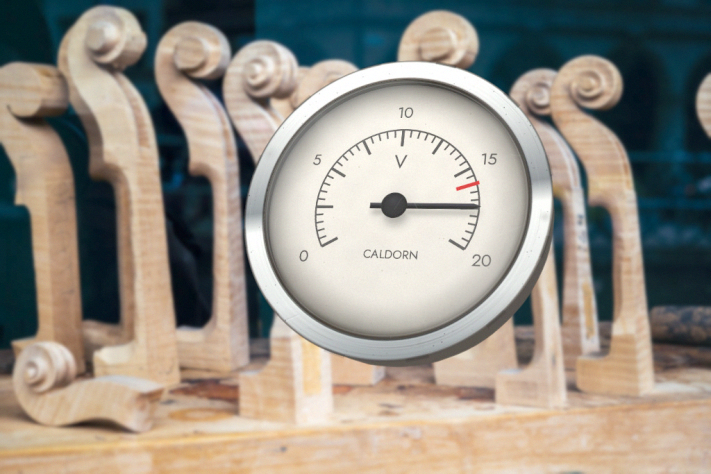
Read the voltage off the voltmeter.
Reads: 17.5 V
